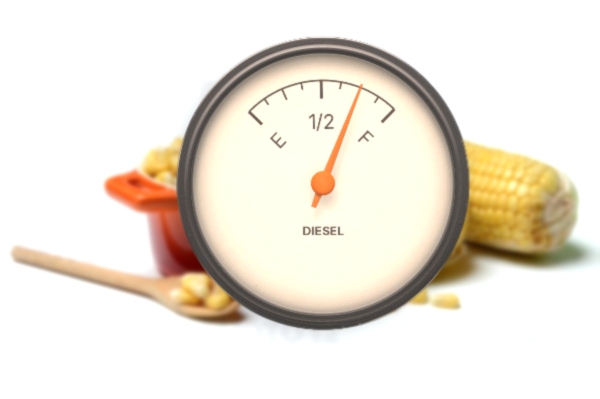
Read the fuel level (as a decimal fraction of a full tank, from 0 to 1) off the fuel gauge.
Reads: 0.75
